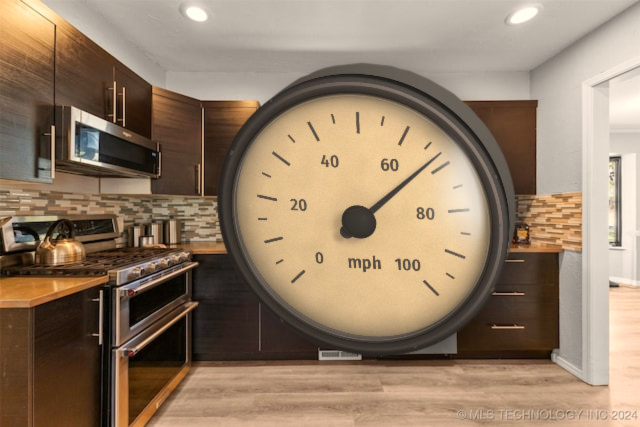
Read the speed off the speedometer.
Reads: 67.5 mph
